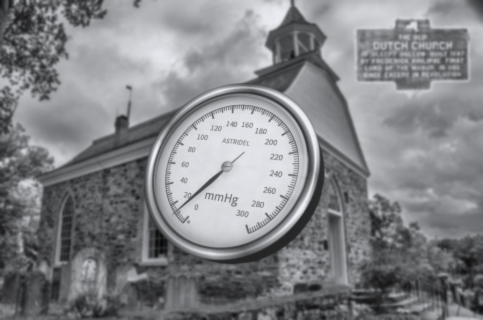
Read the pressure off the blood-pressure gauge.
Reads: 10 mmHg
